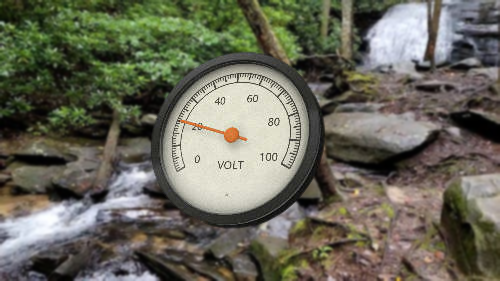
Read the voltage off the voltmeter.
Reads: 20 V
